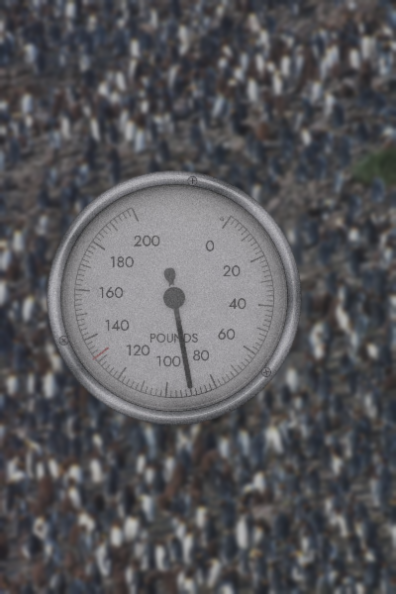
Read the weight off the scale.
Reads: 90 lb
